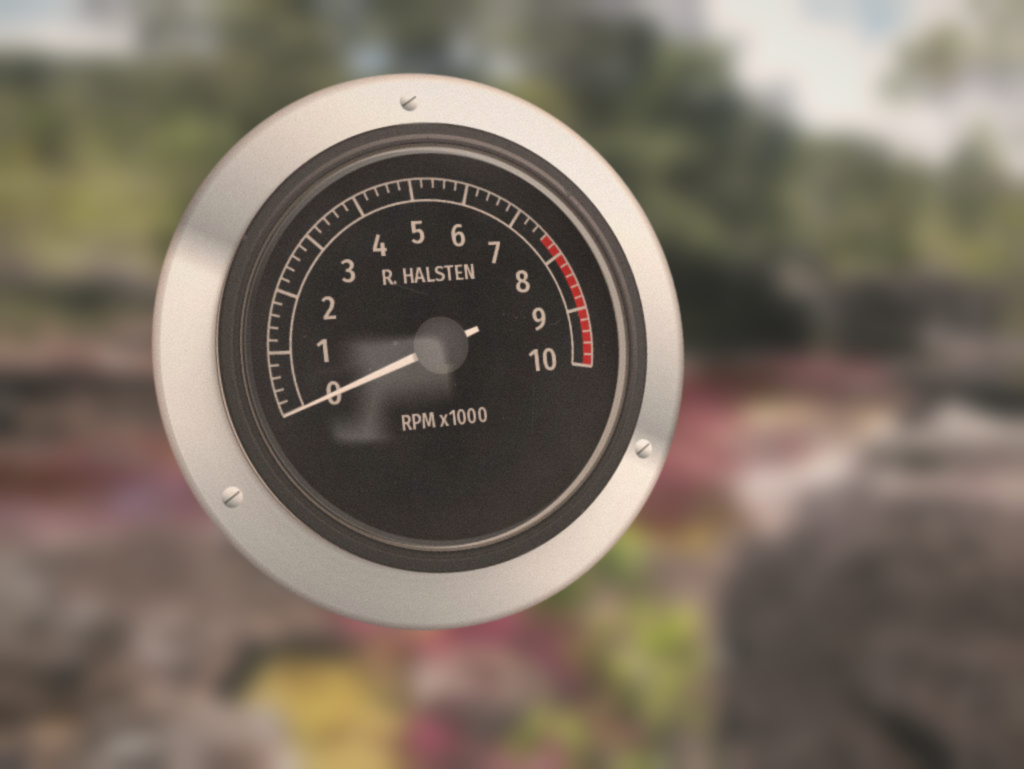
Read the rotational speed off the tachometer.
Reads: 0 rpm
